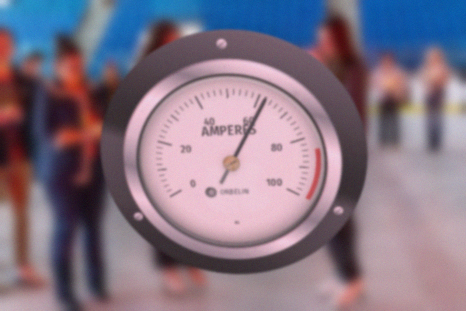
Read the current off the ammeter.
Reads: 62 A
